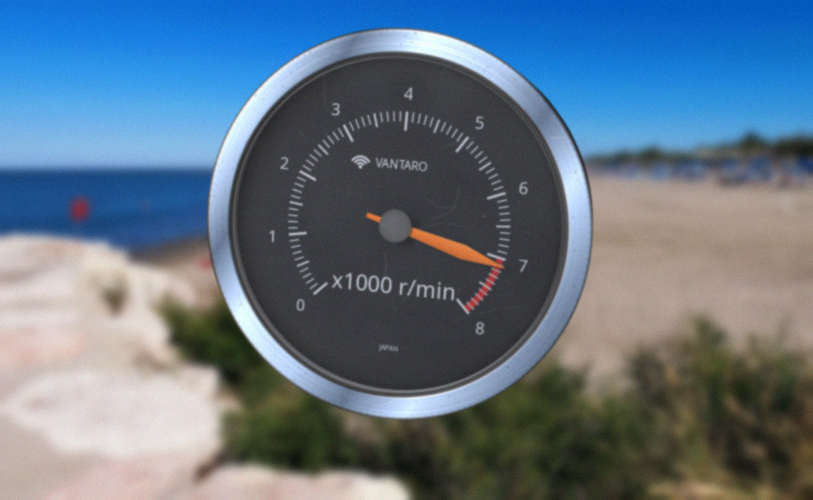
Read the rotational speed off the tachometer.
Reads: 7100 rpm
